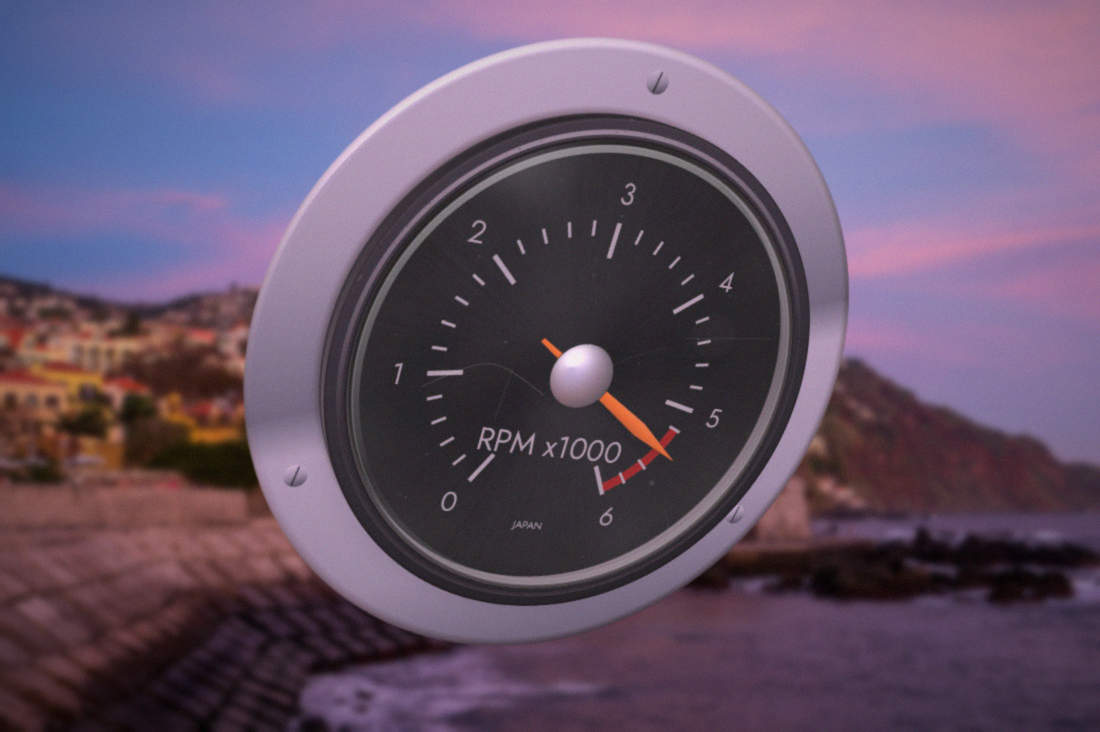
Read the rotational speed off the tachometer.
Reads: 5400 rpm
